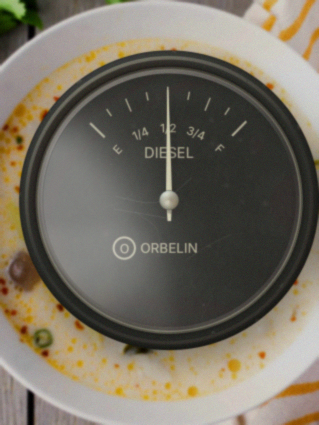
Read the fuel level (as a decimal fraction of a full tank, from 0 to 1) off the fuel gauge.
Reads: 0.5
